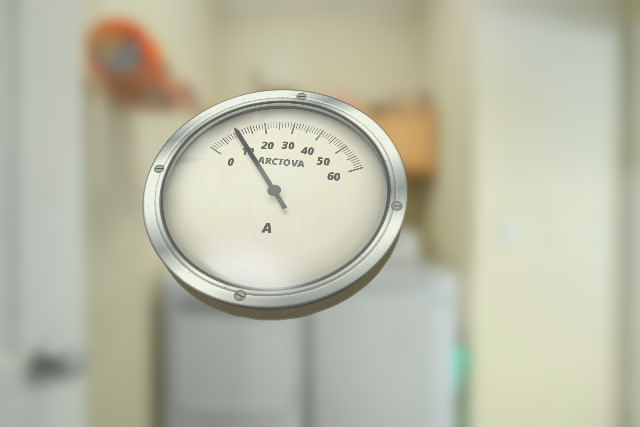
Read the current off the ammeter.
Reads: 10 A
